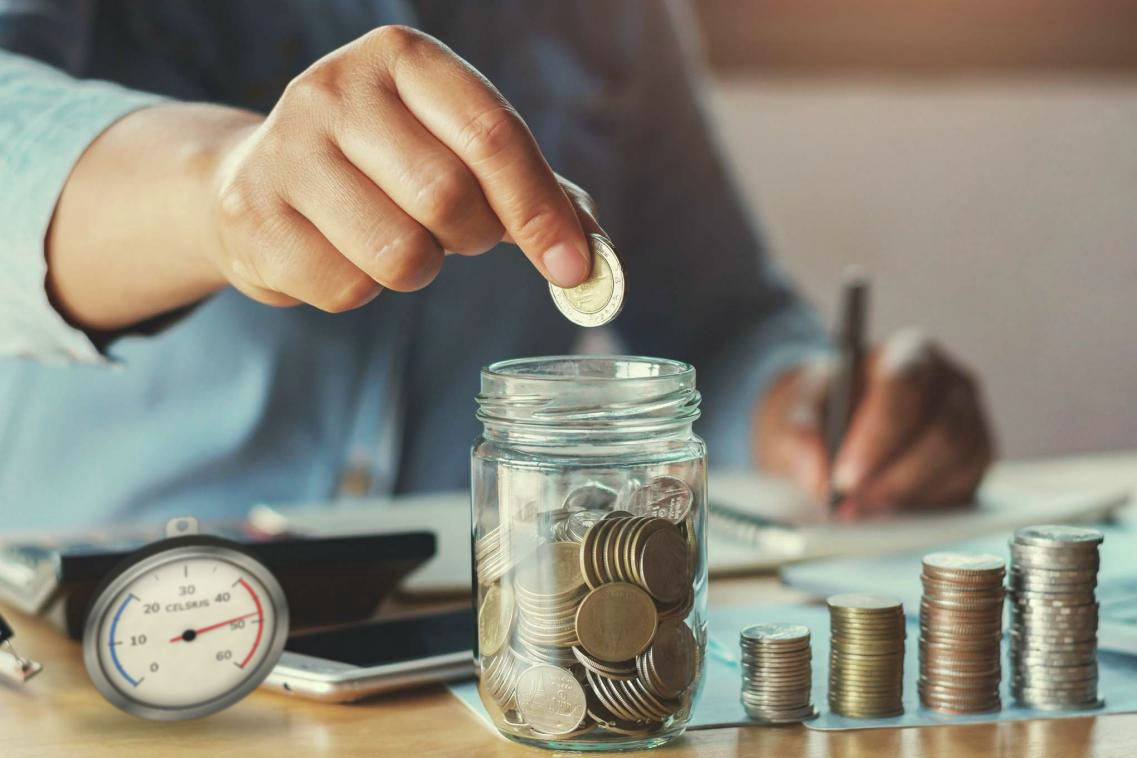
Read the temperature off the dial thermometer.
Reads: 47.5 °C
